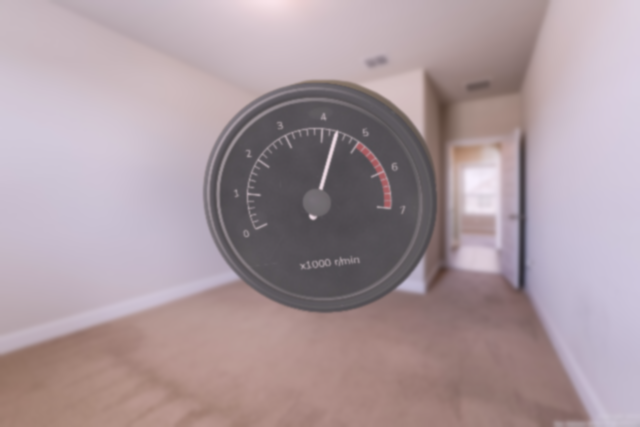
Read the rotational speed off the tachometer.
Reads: 4400 rpm
